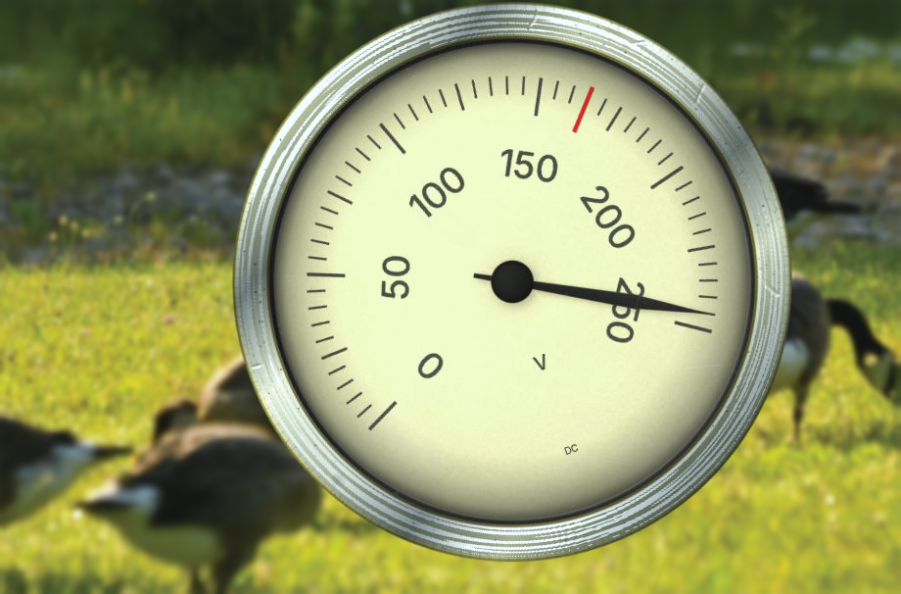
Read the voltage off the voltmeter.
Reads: 245 V
